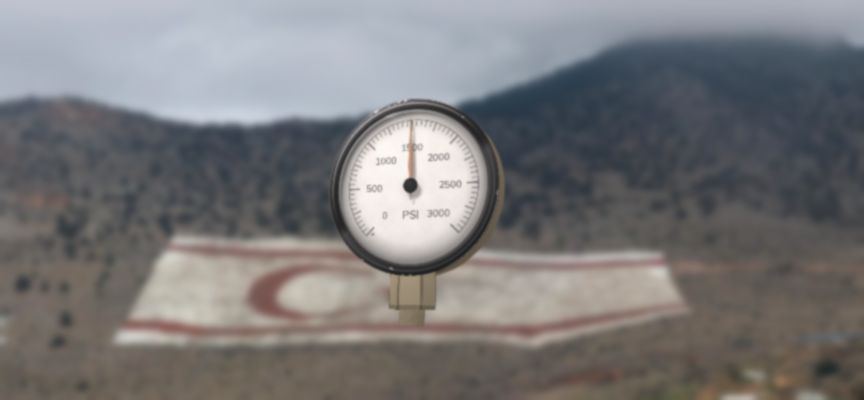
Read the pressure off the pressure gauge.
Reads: 1500 psi
